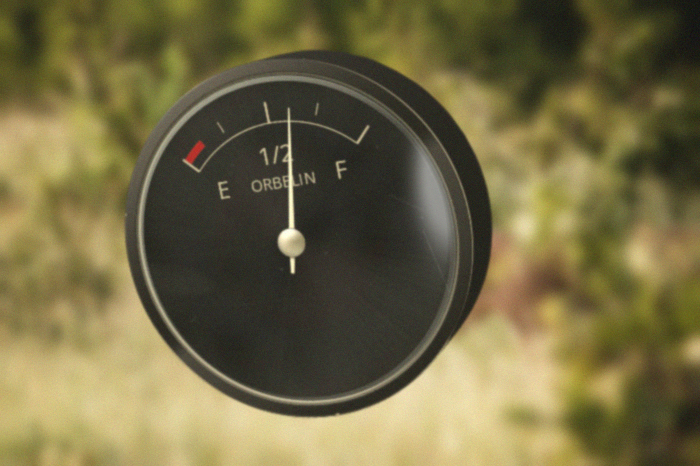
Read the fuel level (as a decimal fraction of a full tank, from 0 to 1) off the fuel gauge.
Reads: 0.625
